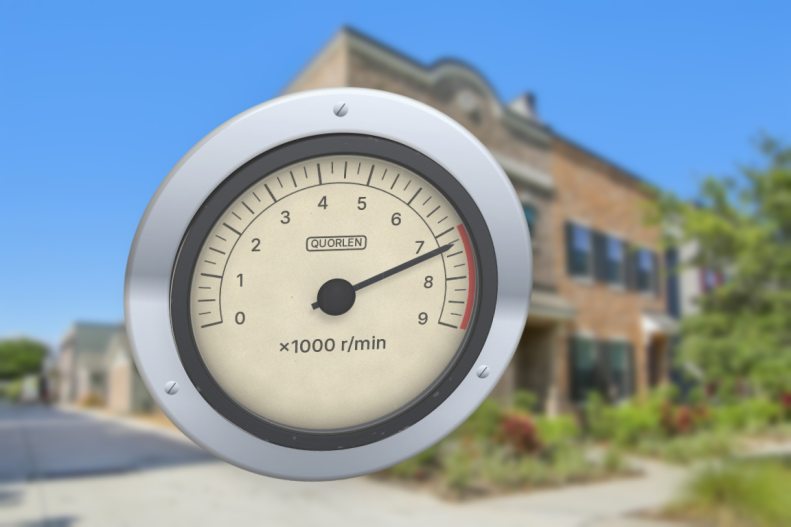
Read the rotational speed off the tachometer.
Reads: 7250 rpm
